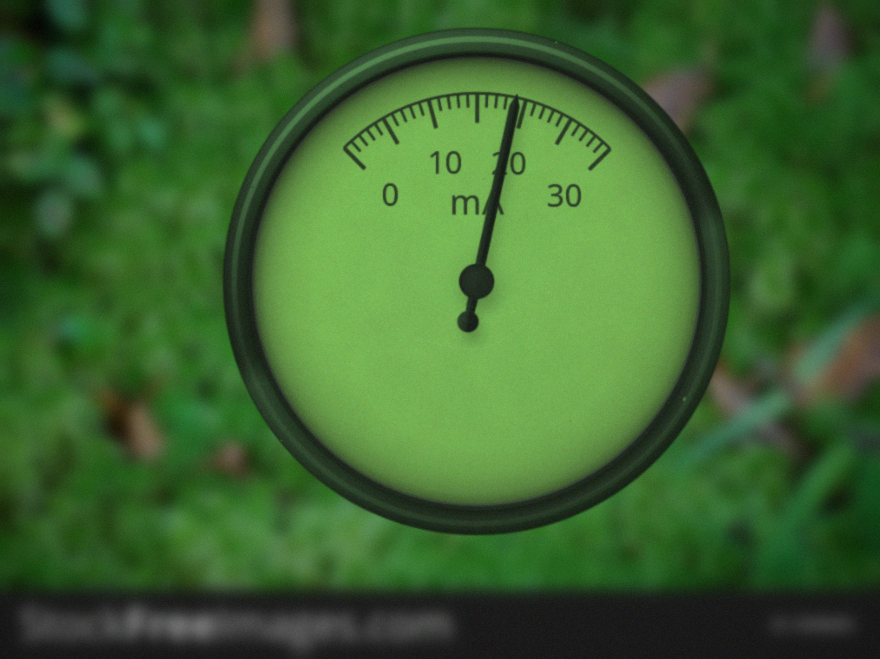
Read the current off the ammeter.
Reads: 19 mA
